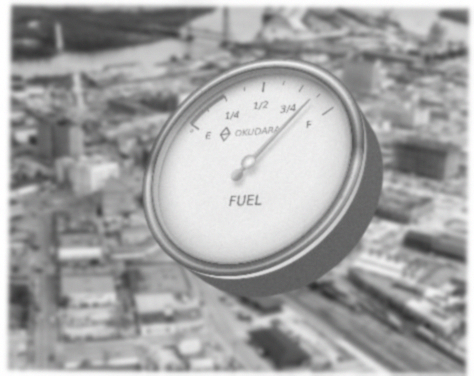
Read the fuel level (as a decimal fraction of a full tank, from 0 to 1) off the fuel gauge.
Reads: 0.875
